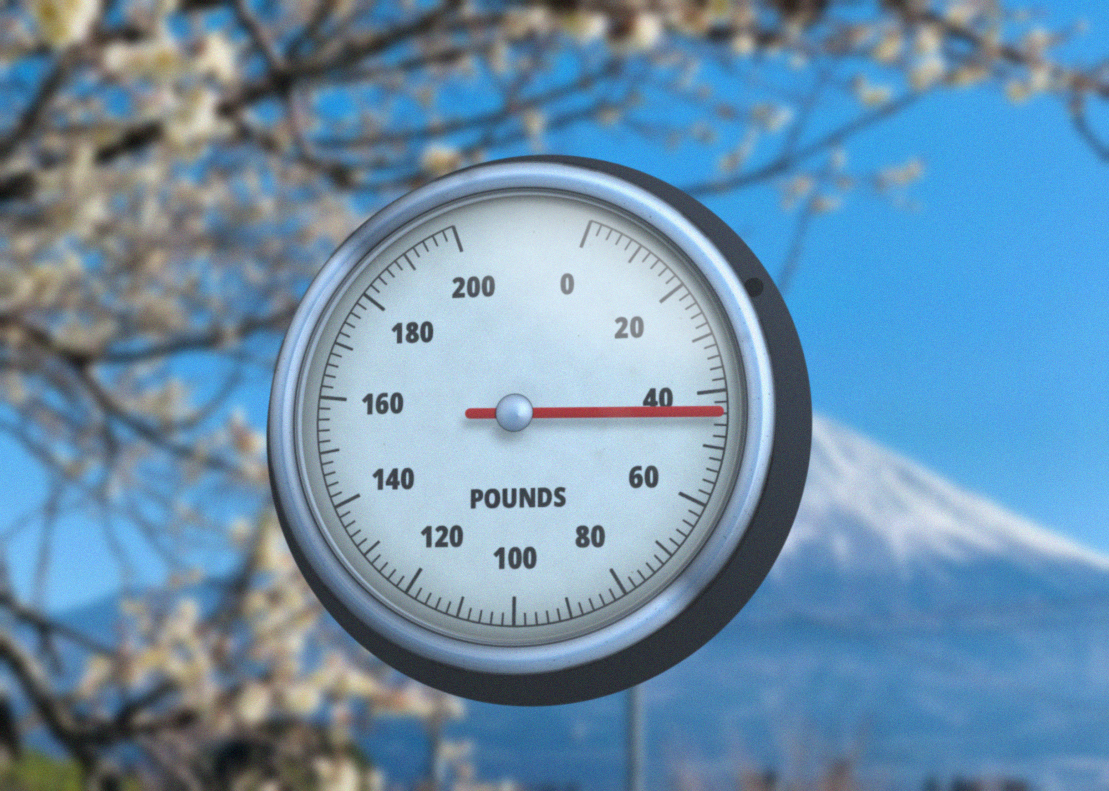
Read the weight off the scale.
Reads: 44 lb
